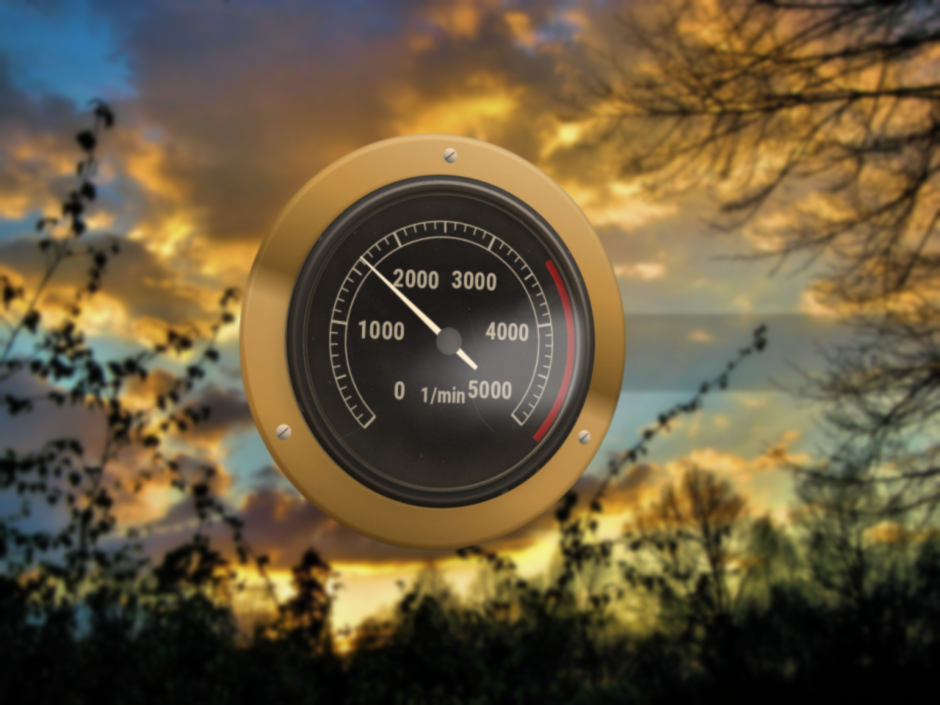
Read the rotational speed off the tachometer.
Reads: 1600 rpm
